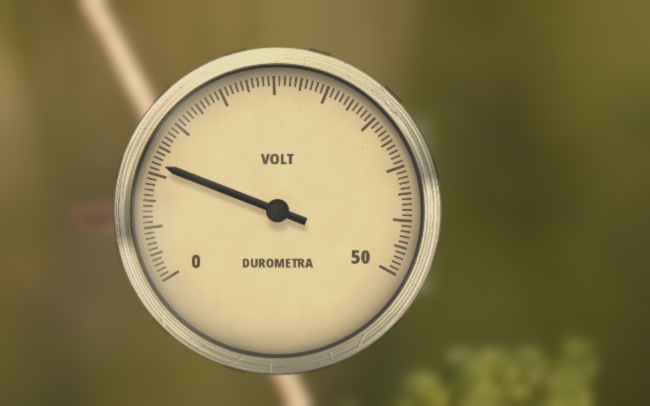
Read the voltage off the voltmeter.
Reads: 11 V
